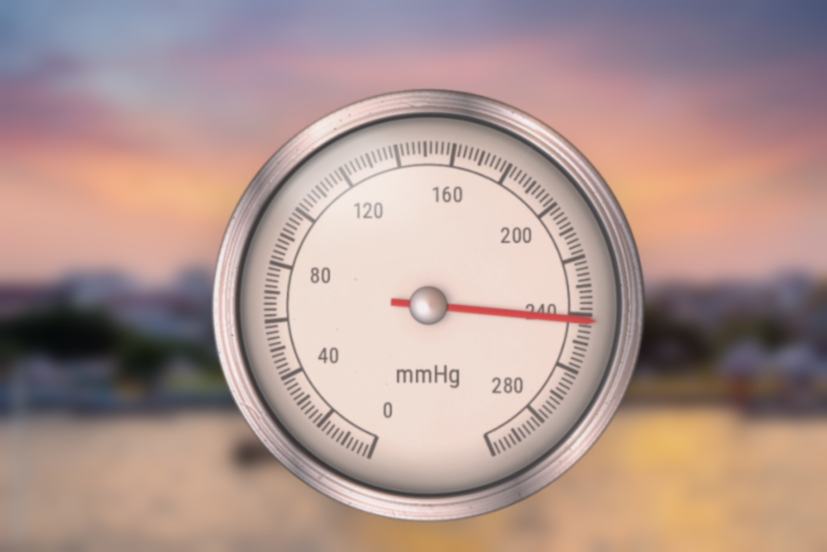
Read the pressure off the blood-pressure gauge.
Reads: 242 mmHg
